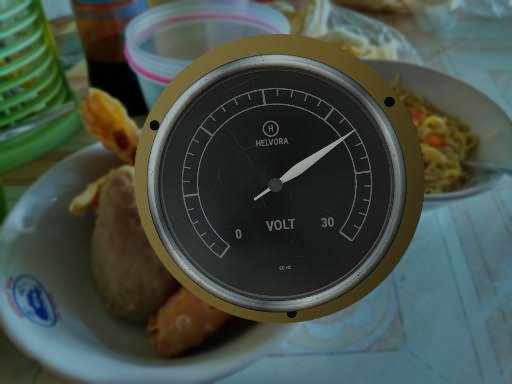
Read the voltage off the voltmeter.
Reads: 22 V
